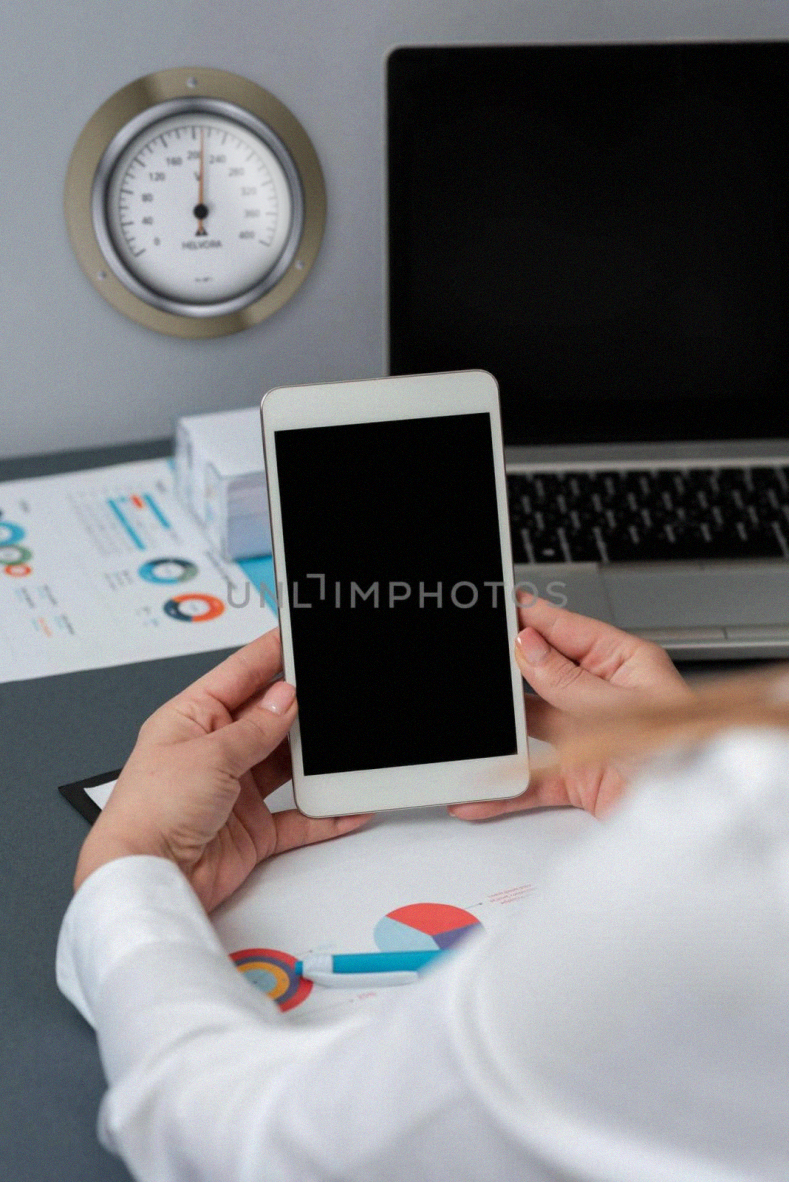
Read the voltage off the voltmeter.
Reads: 210 V
